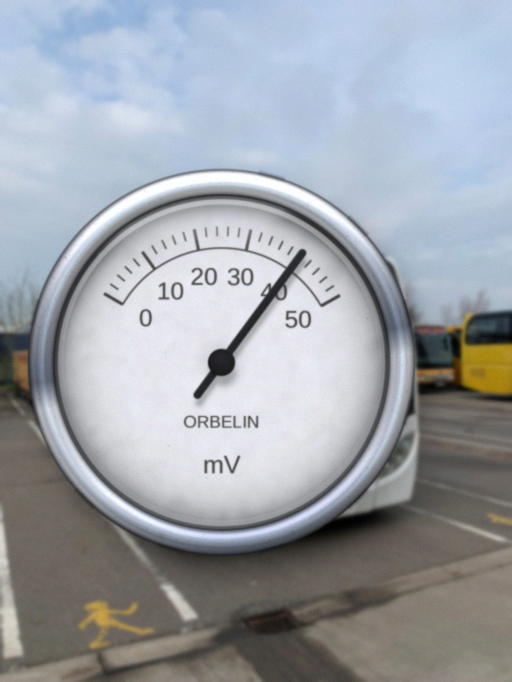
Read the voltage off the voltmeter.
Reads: 40 mV
